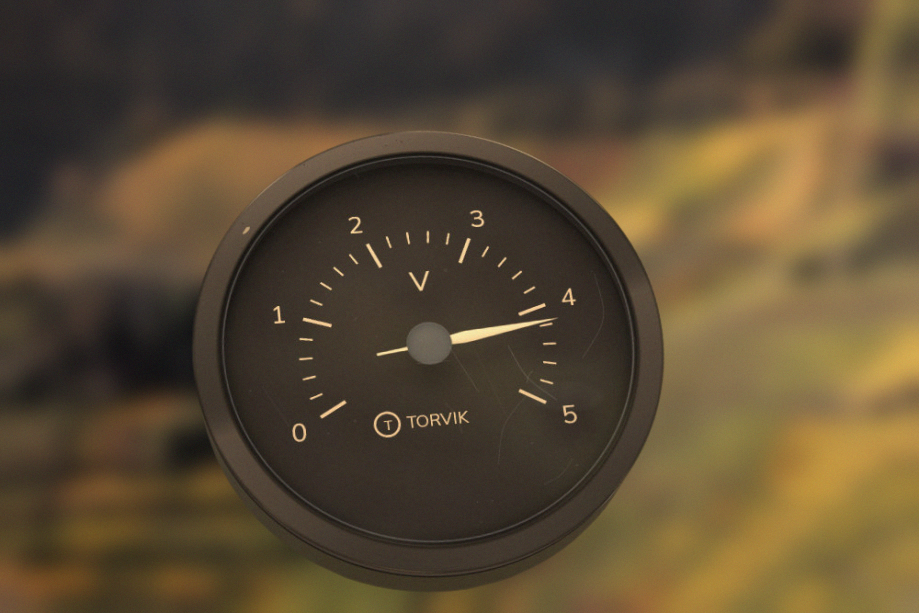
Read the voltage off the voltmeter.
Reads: 4.2 V
